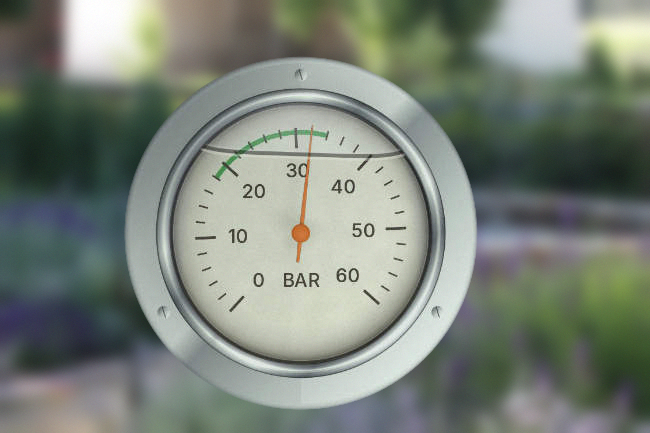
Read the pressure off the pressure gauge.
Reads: 32 bar
